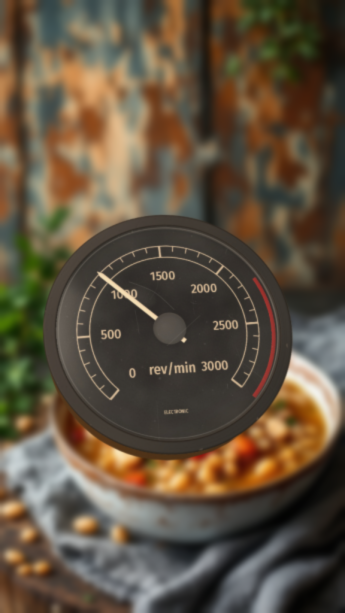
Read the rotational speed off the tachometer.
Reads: 1000 rpm
